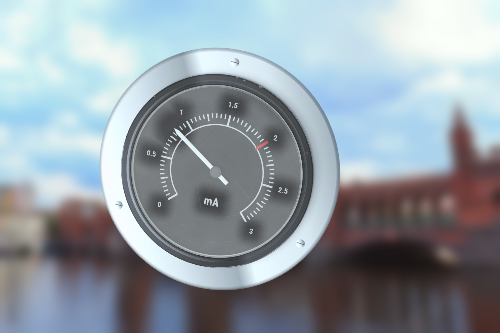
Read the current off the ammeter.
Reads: 0.85 mA
